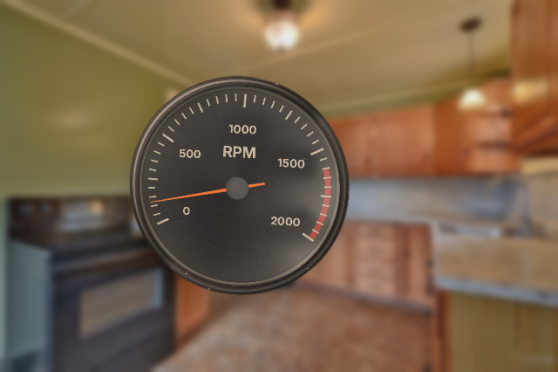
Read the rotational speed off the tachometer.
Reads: 125 rpm
